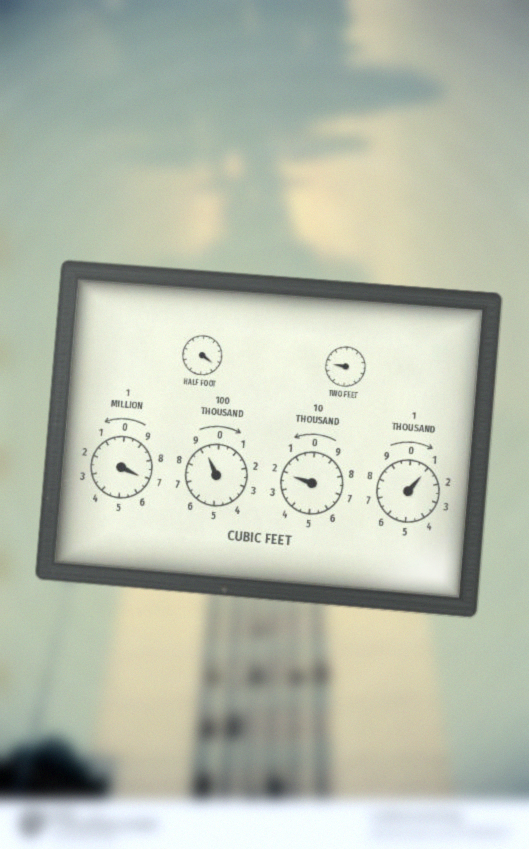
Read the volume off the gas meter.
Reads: 692100 ft³
